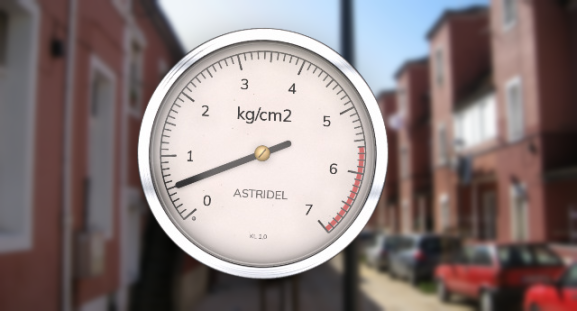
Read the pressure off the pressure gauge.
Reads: 0.5 kg/cm²
